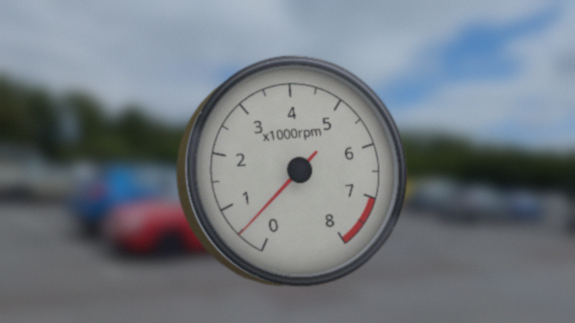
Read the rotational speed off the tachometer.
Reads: 500 rpm
